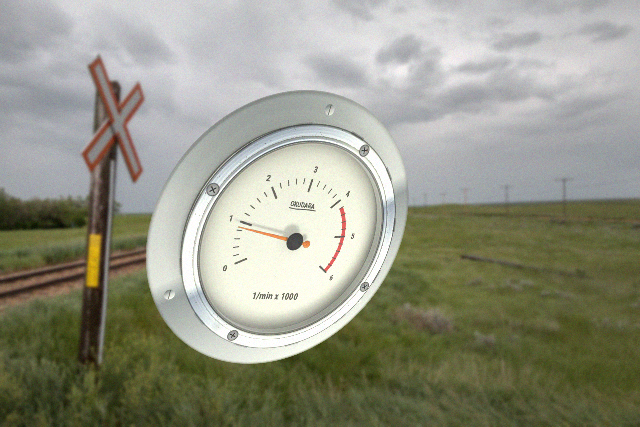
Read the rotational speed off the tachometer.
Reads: 900 rpm
